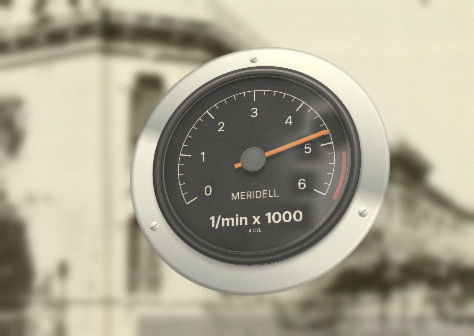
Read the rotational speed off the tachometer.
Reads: 4800 rpm
